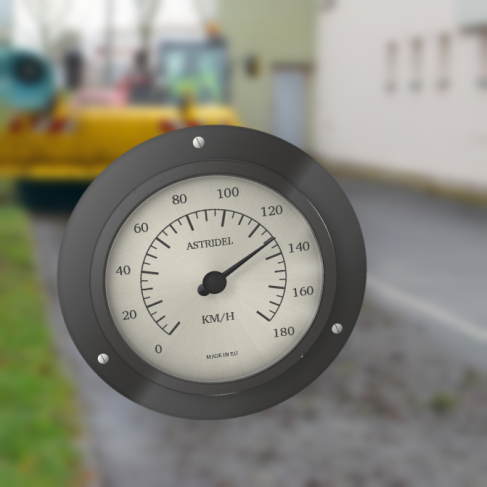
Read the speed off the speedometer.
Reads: 130 km/h
